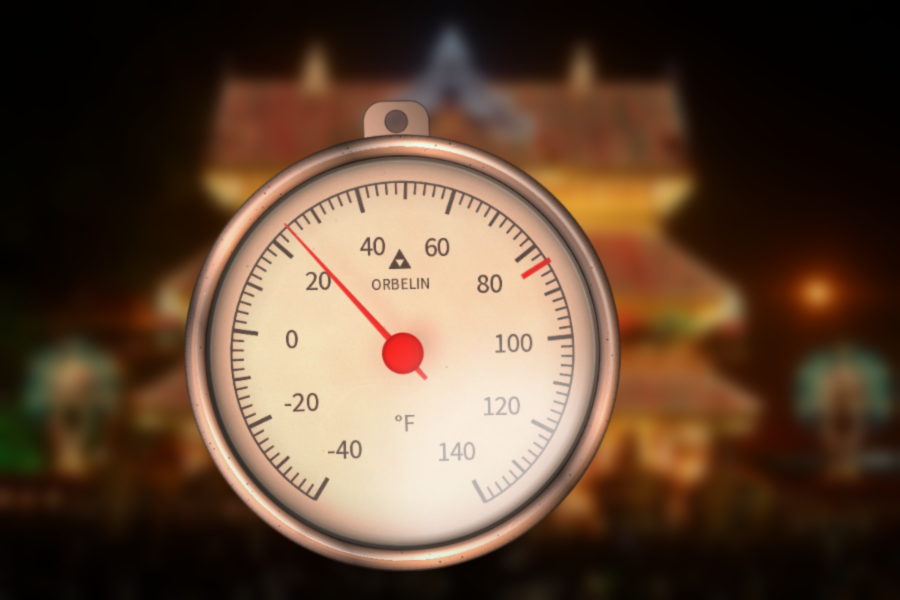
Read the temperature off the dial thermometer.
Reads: 24 °F
